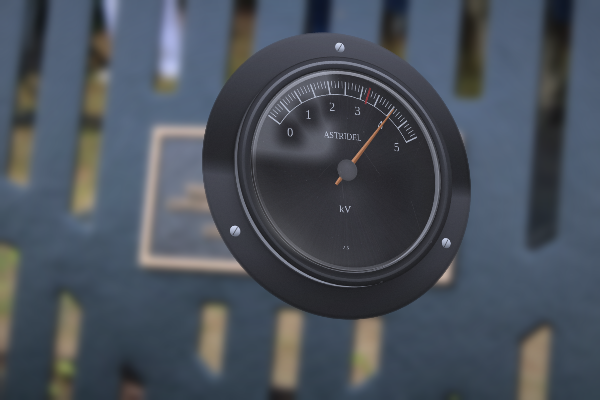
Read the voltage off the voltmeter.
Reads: 4 kV
